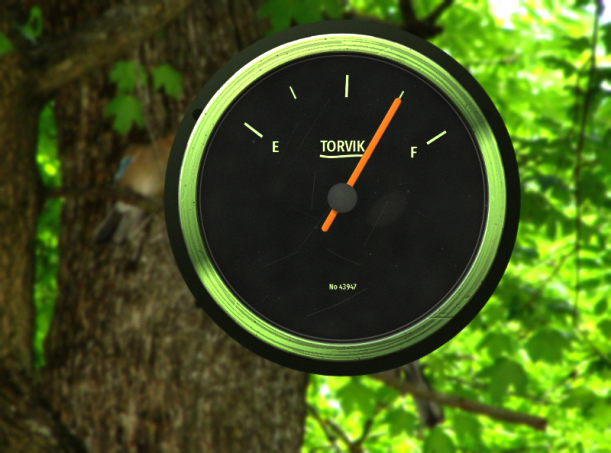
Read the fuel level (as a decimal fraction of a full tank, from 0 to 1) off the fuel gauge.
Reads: 0.75
